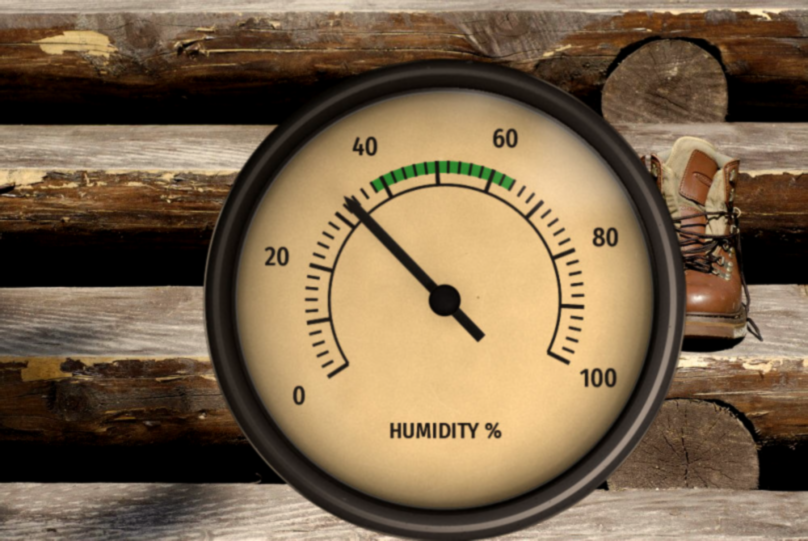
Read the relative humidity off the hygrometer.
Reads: 33 %
